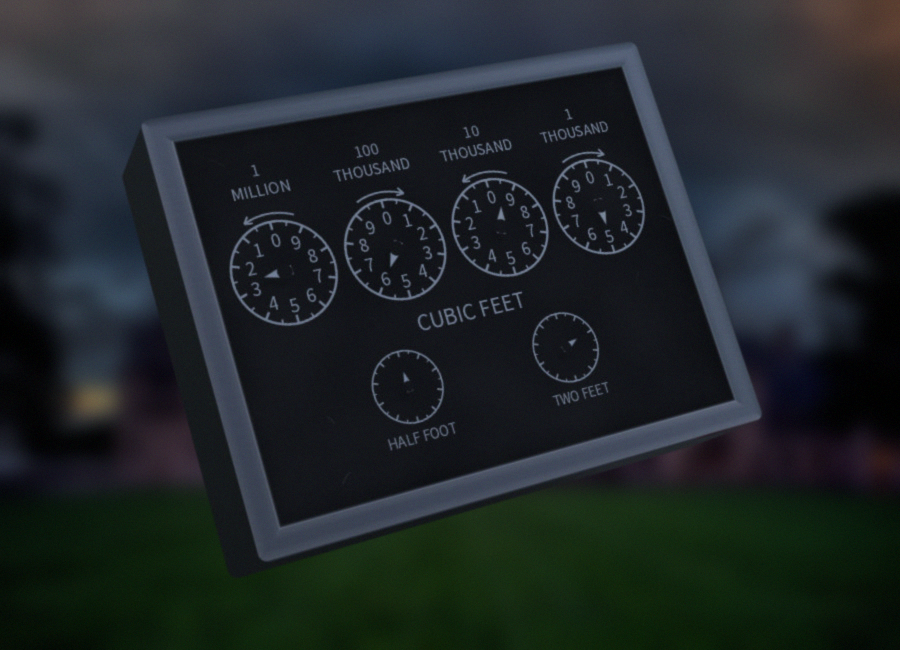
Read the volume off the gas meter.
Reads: 259500 ft³
